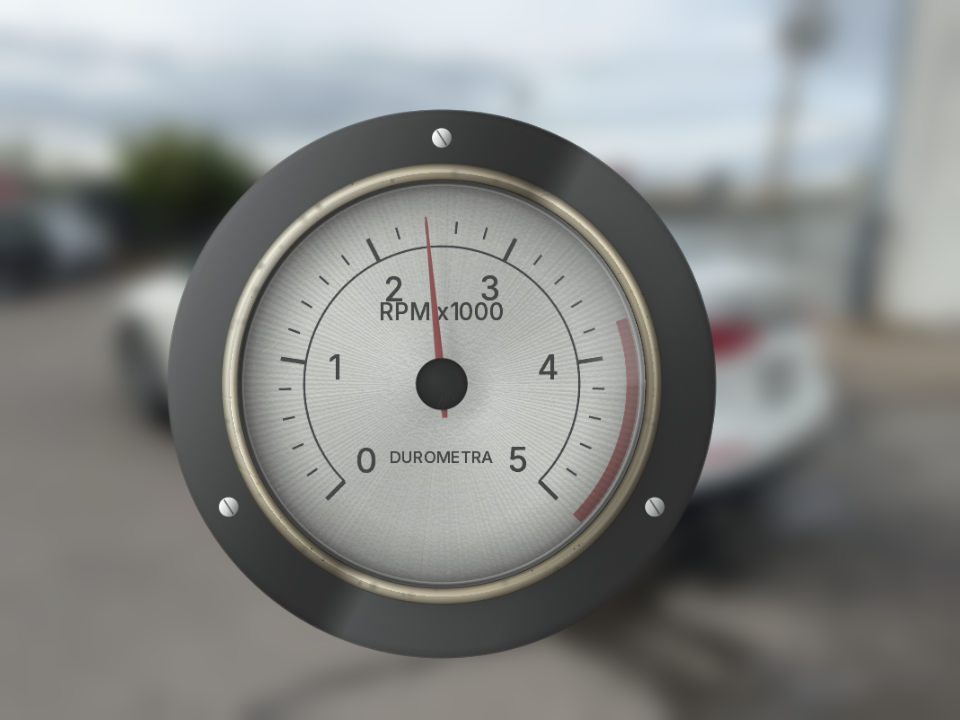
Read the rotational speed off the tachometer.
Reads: 2400 rpm
